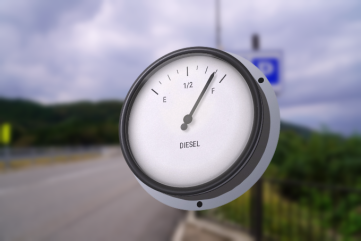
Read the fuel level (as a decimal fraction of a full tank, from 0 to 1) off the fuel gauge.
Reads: 0.875
